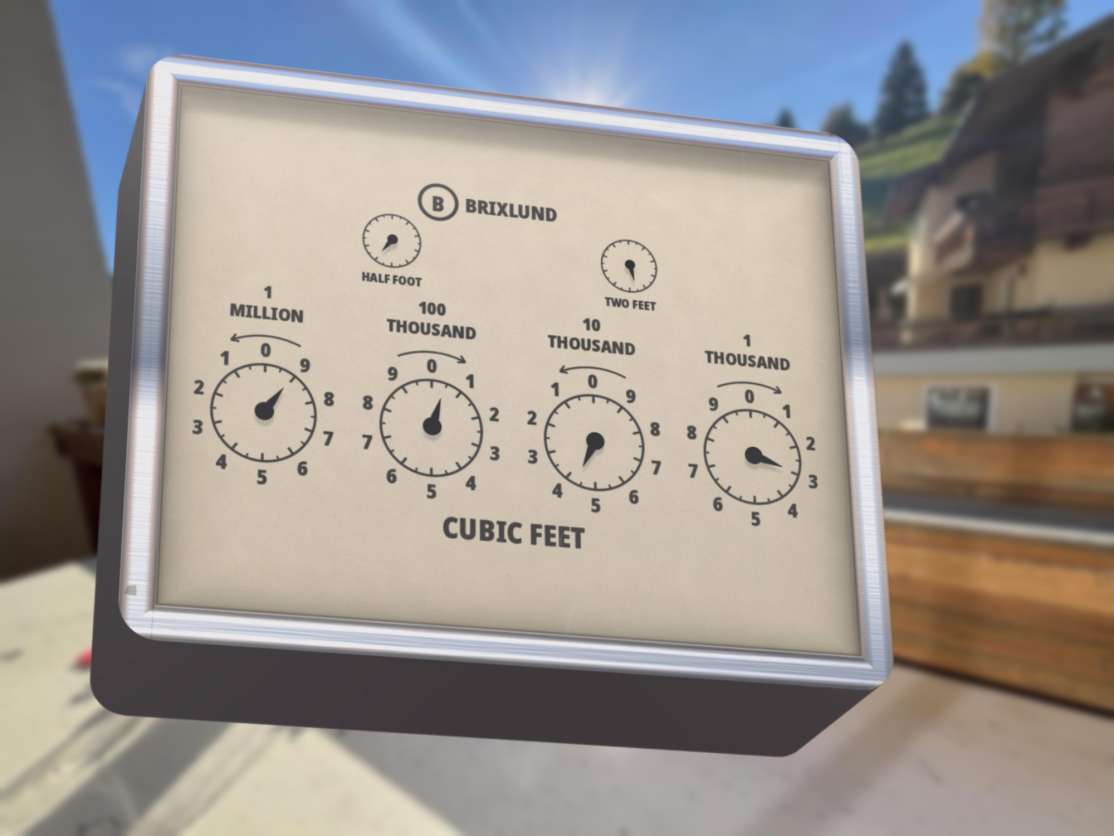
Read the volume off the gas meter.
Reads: 904300 ft³
